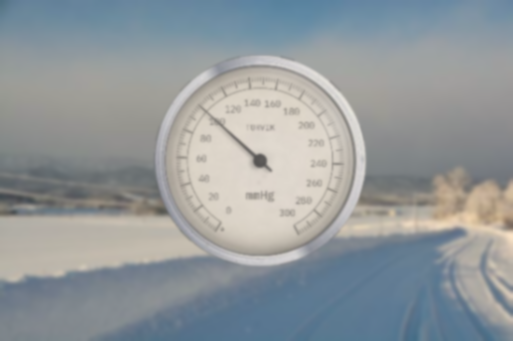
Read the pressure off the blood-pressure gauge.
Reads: 100 mmHg
